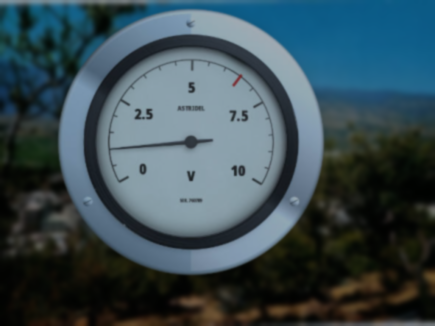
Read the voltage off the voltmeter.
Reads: 1 V
